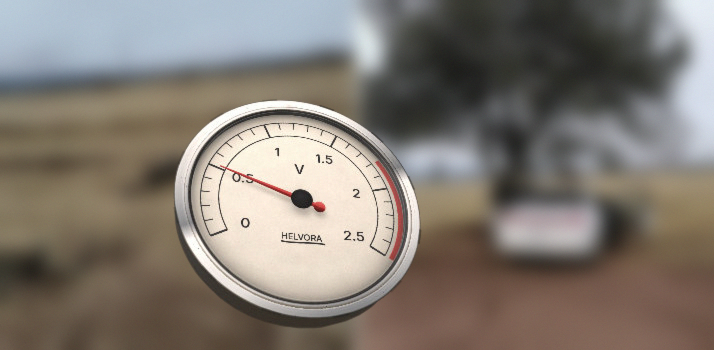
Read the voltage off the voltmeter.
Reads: 0.5 V
